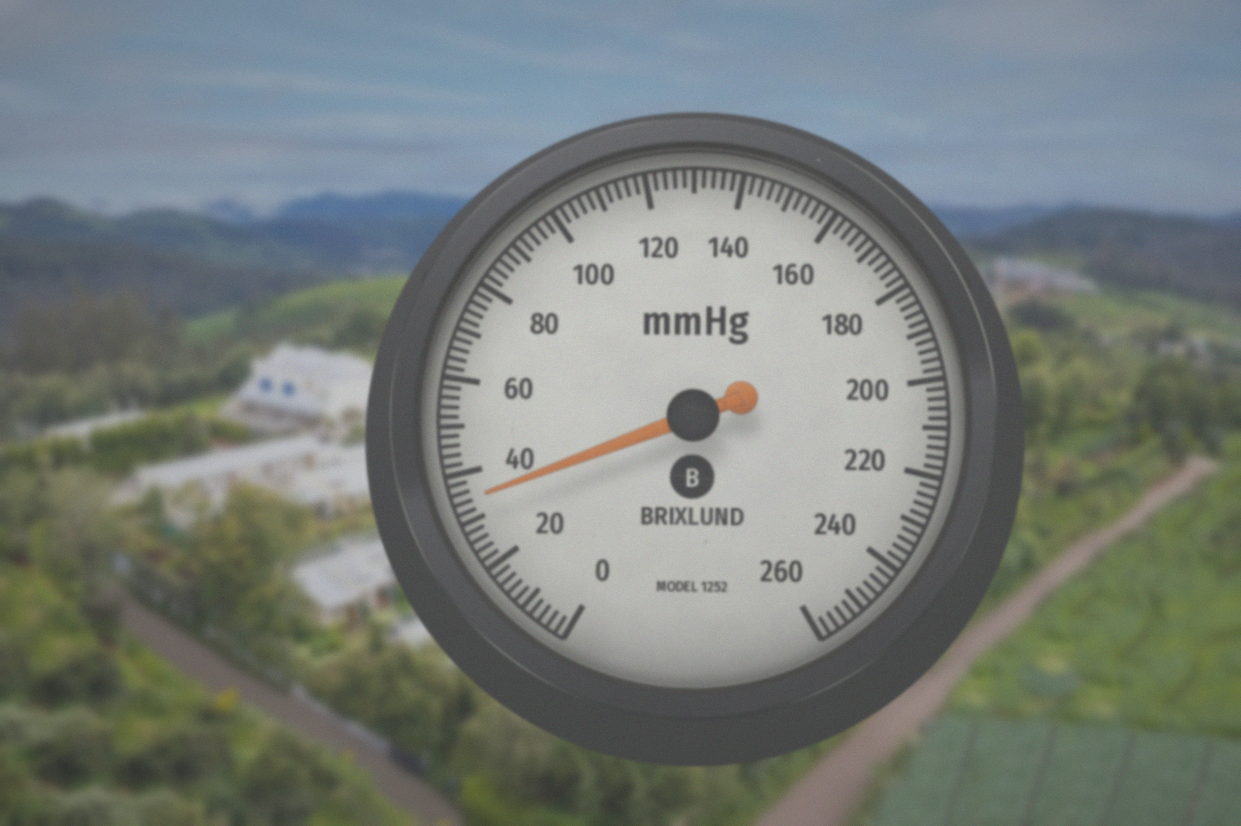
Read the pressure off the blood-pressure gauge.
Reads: 34 mmHg
